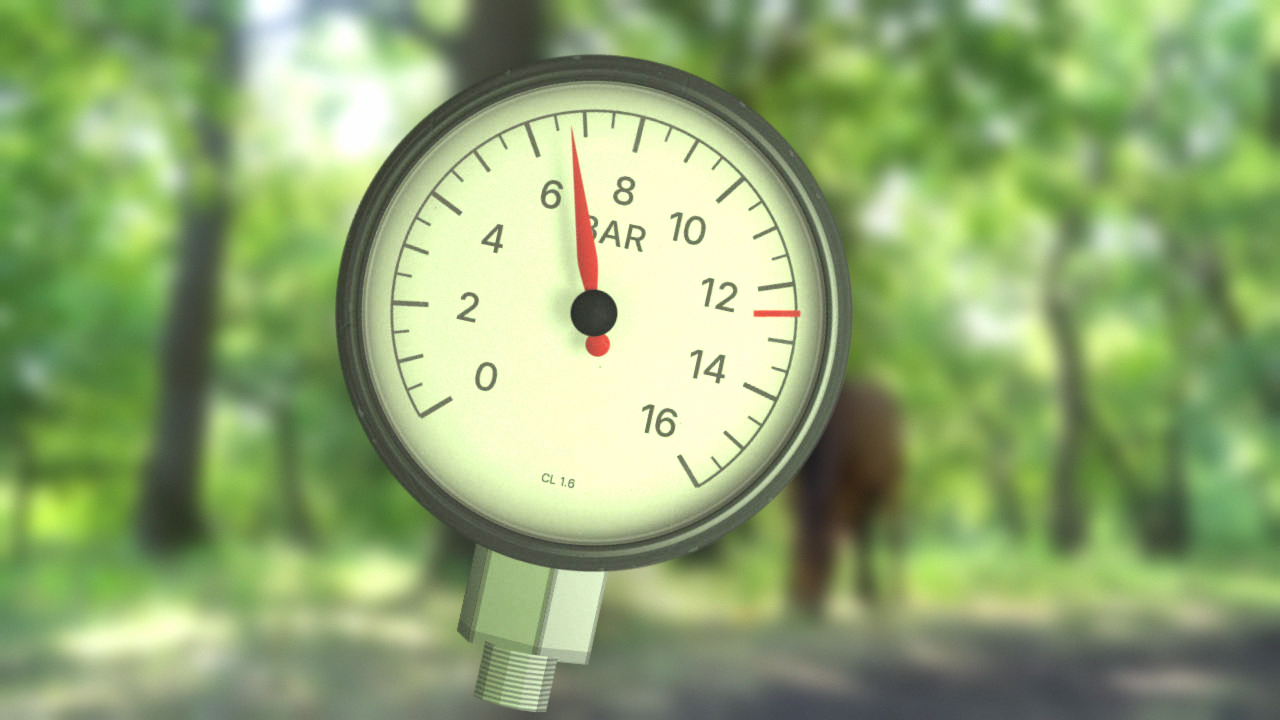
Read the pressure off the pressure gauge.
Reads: 6.75 bar
